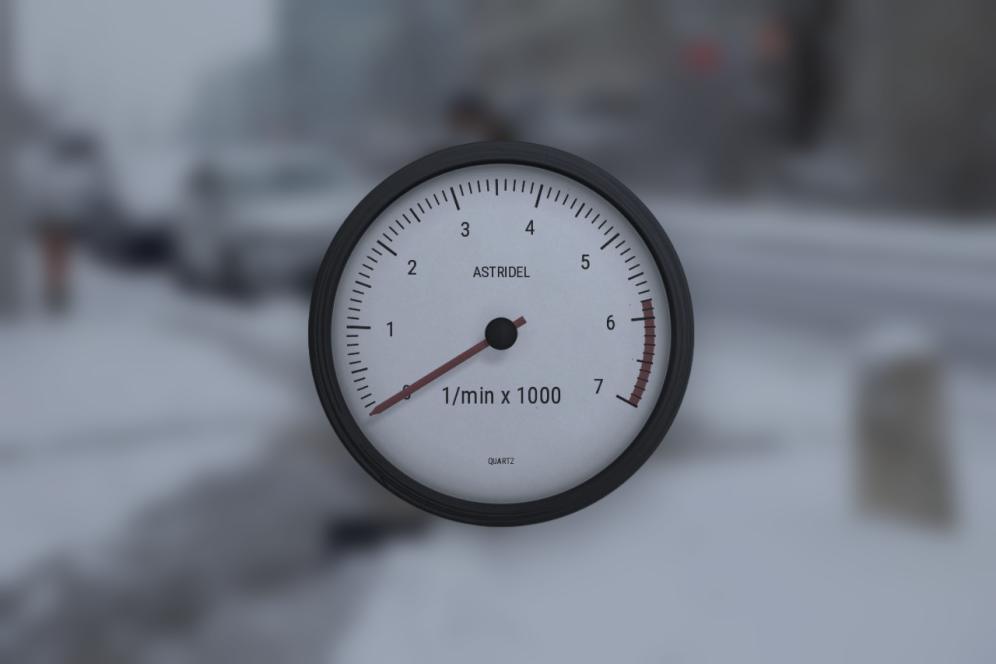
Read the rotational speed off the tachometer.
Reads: 0 rpm
